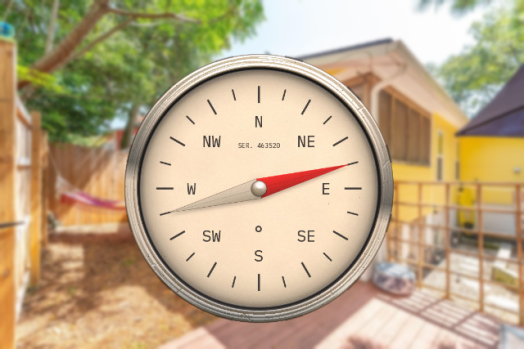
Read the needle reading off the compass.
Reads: 75 °
